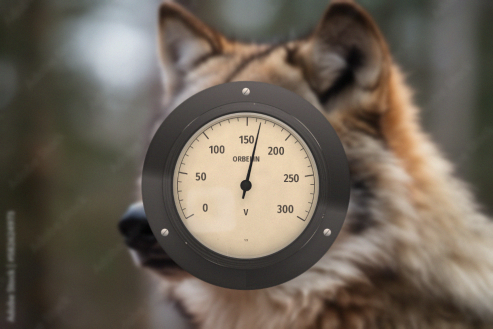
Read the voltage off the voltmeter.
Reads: 165 V
